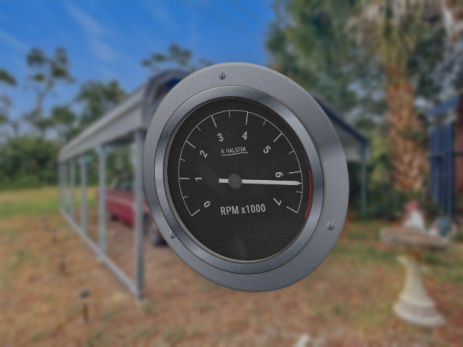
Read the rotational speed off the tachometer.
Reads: 6250 rpm
